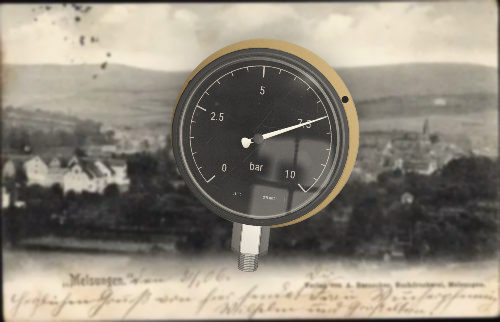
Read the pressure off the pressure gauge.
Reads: 7.5 bar
